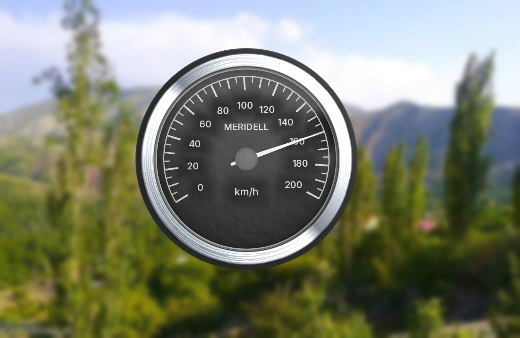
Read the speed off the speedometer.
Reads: 160 km/h
